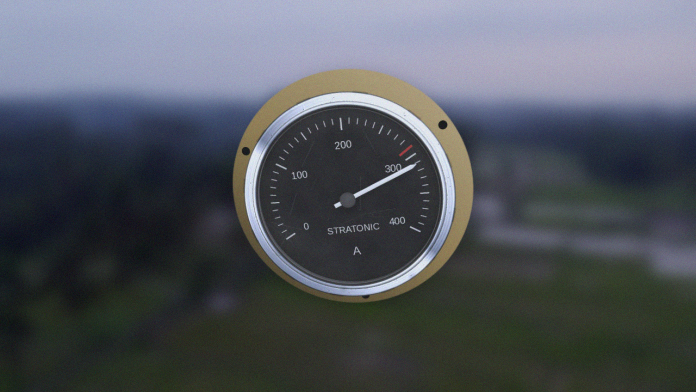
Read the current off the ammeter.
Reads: 310 A
